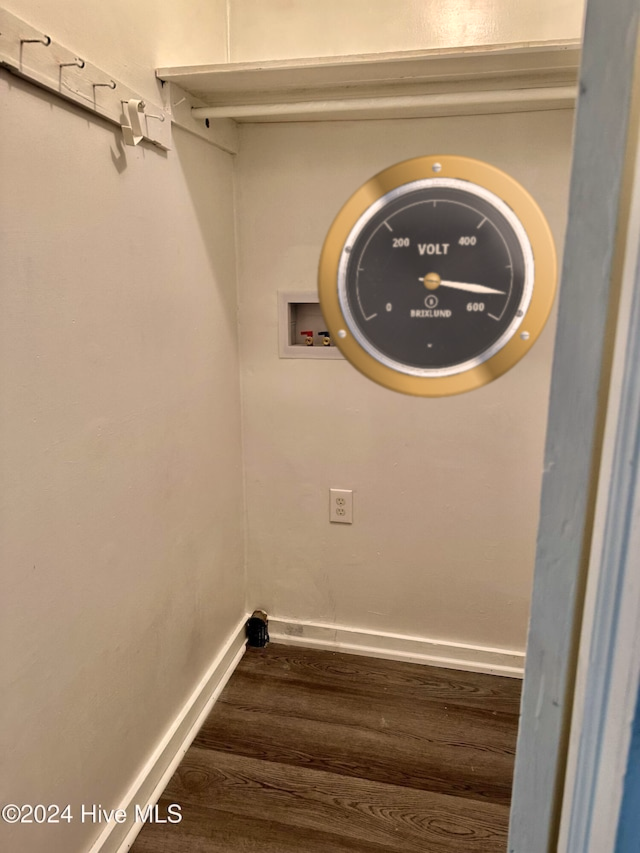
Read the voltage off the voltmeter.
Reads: 550 V
